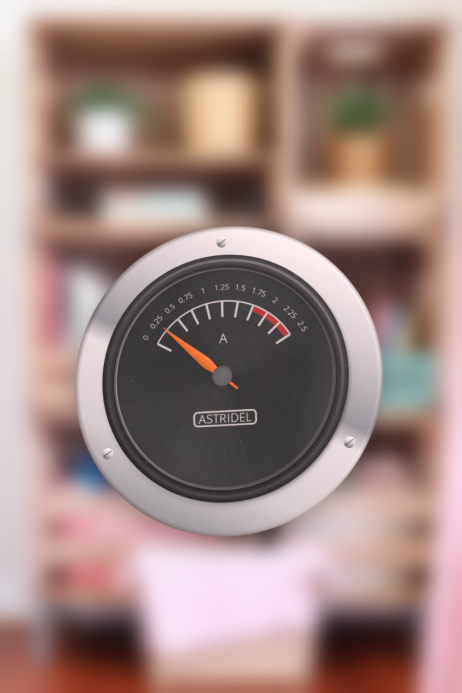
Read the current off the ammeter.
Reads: 0.25 A
